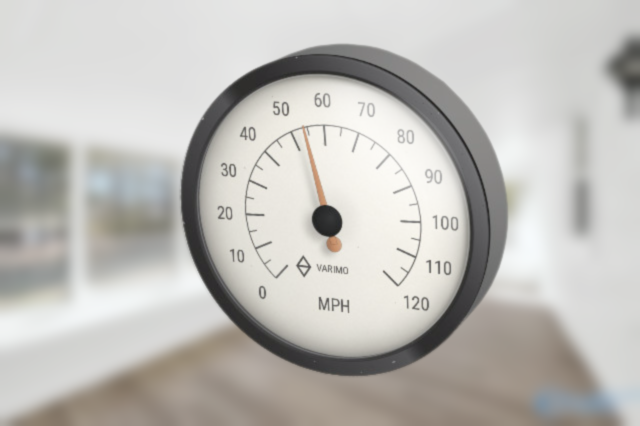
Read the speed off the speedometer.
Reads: 55 mph
